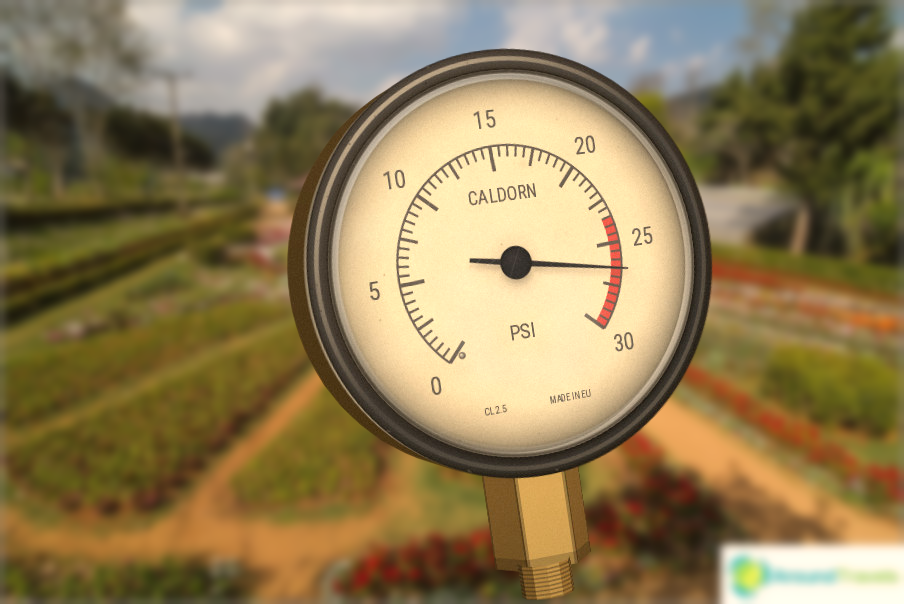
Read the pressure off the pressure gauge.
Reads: 26.5 psi
